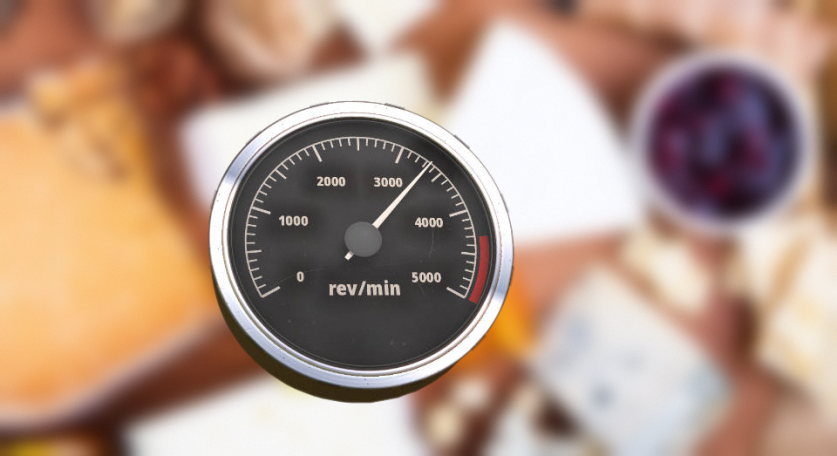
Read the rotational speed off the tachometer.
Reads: 3350 rpm
